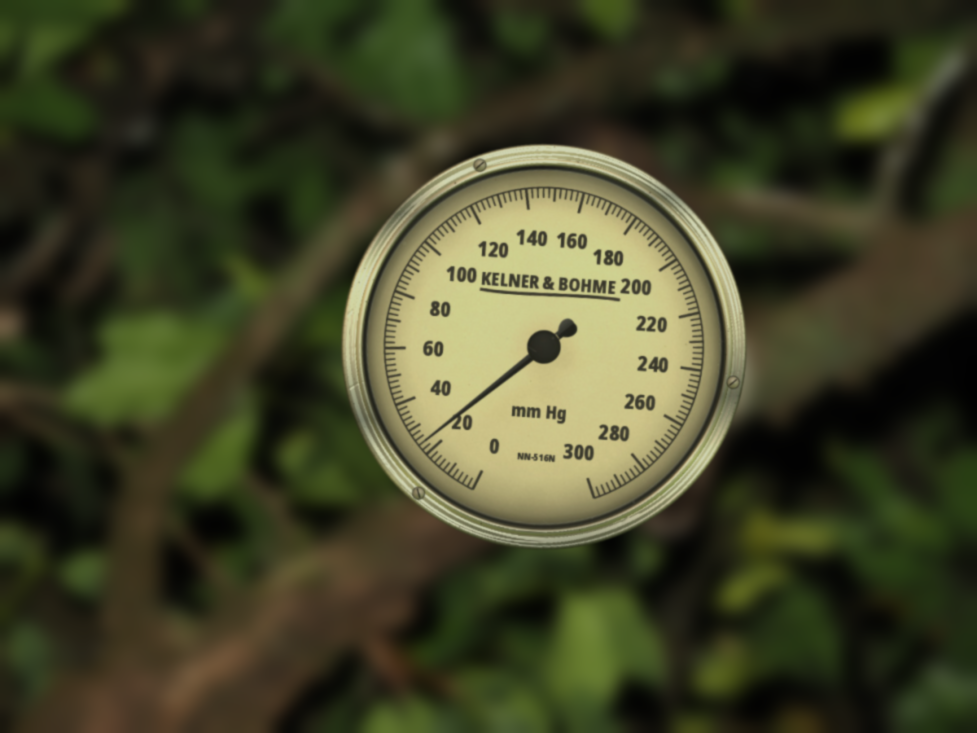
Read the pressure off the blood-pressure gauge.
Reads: 24 mmHg
